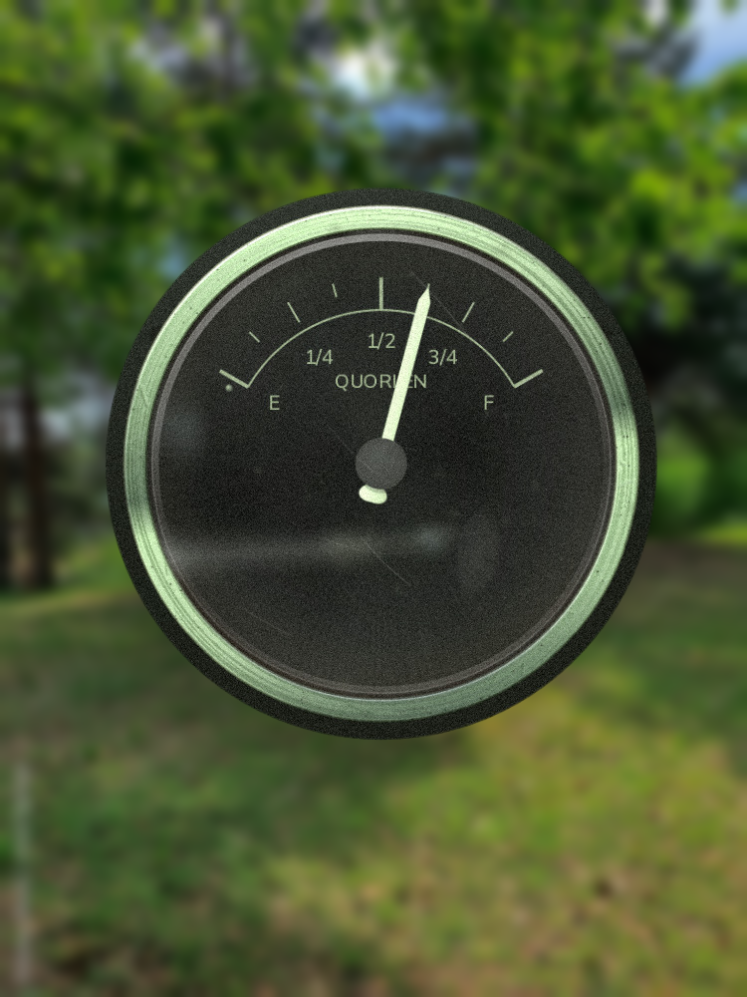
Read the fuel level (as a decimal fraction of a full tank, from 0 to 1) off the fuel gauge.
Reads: 0.625
